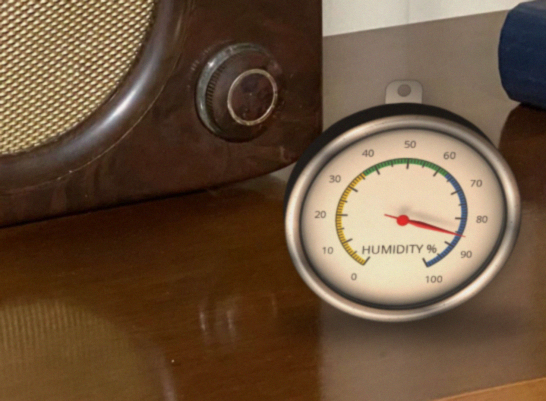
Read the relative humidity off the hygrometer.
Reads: 85 %
